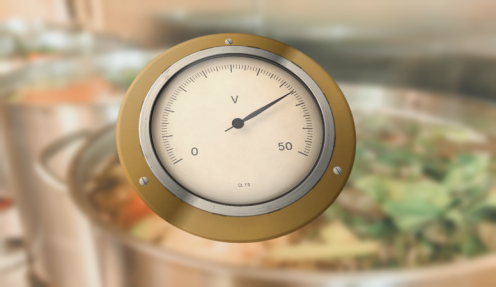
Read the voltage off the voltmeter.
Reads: 37.5 V
